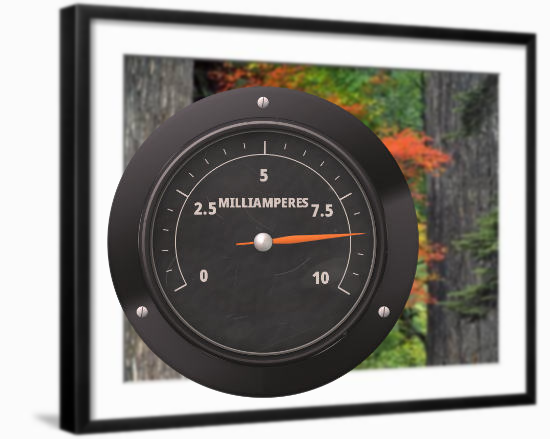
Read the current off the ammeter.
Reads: 8.5 mA
